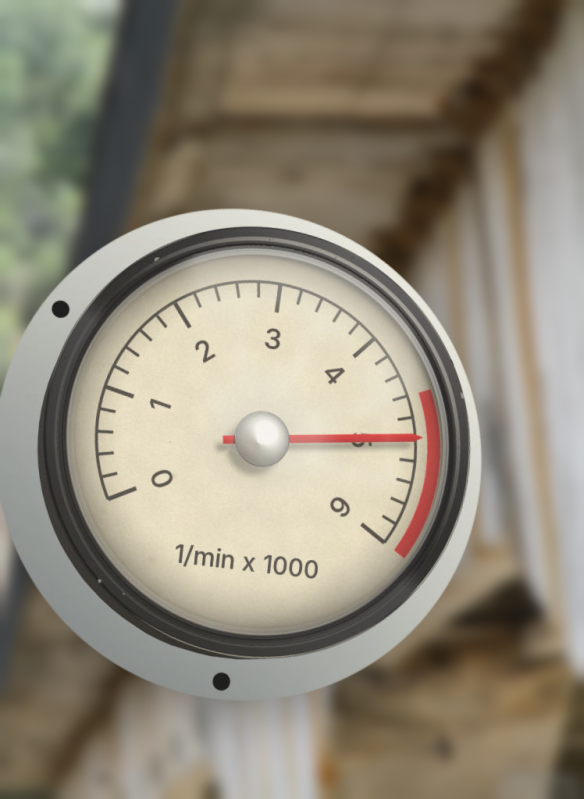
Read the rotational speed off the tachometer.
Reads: 5000 rpm
